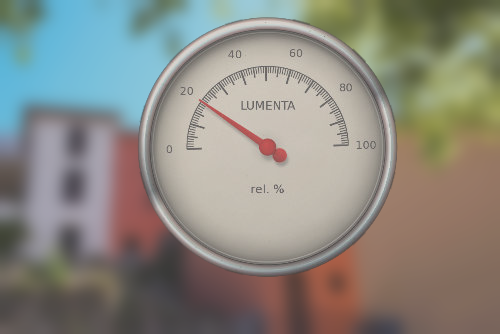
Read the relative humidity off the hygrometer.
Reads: 20 %
